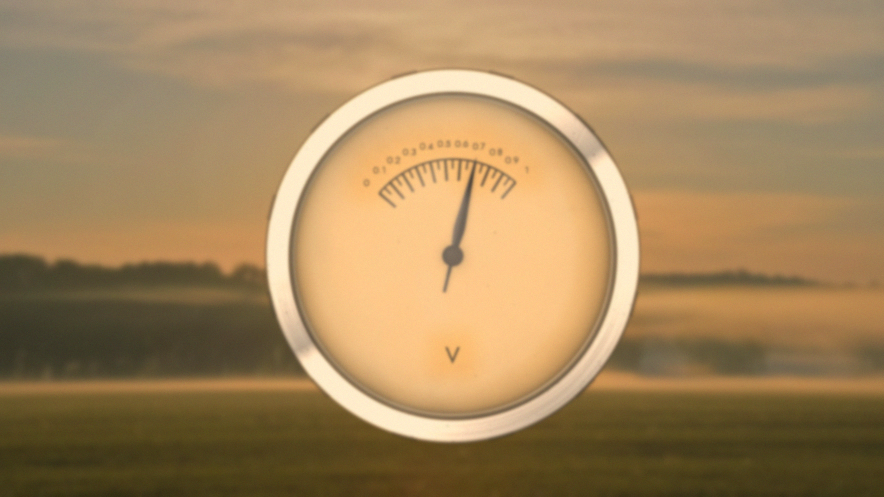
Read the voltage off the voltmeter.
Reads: 0.7 V
